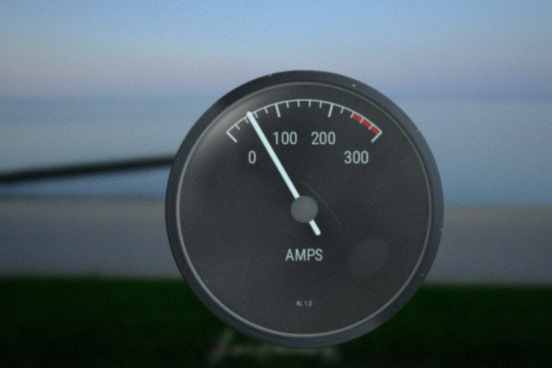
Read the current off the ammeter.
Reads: 50 A
